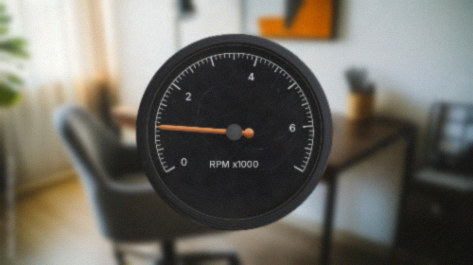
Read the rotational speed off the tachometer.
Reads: 1000 rpm
